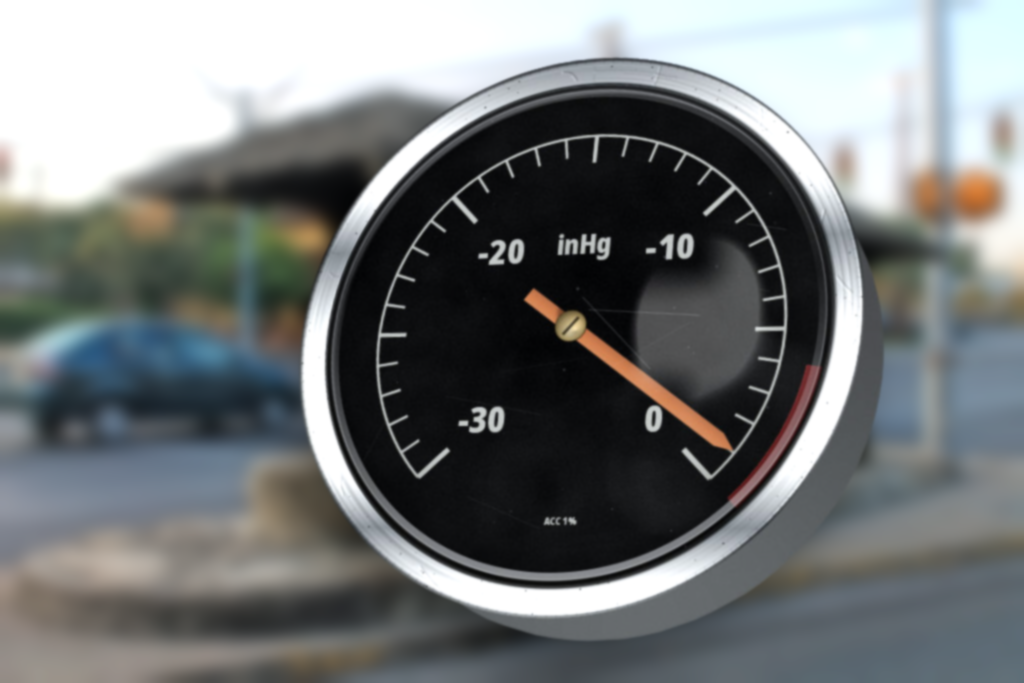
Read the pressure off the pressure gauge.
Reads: -1 inHg
